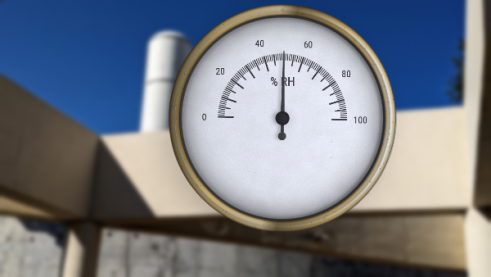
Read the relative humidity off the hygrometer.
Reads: 50 %
